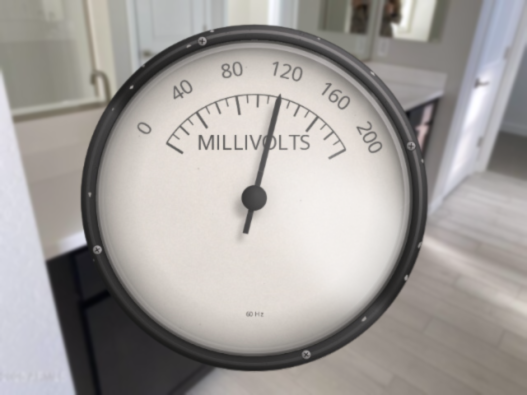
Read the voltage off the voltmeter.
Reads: 120 mV
